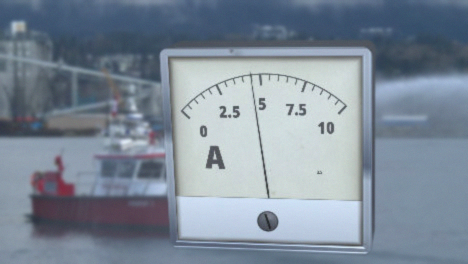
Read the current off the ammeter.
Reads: 4.5 A
